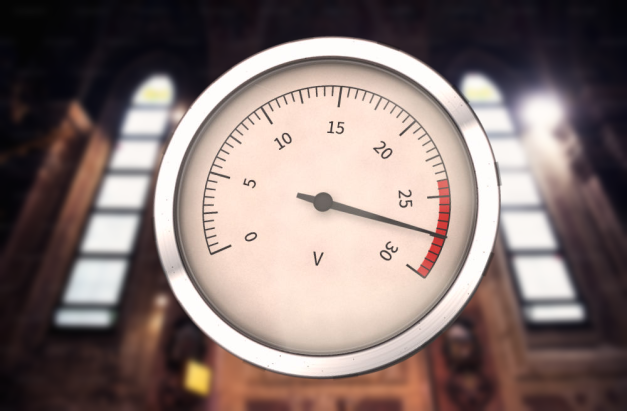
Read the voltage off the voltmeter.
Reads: 27.5 V
